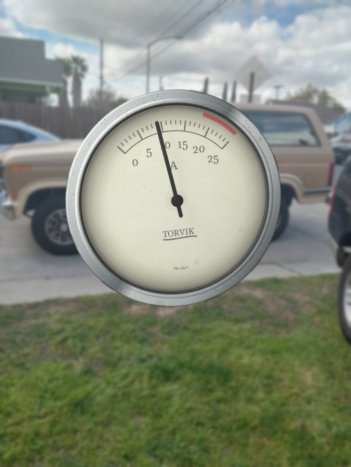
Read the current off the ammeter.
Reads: 9 A
